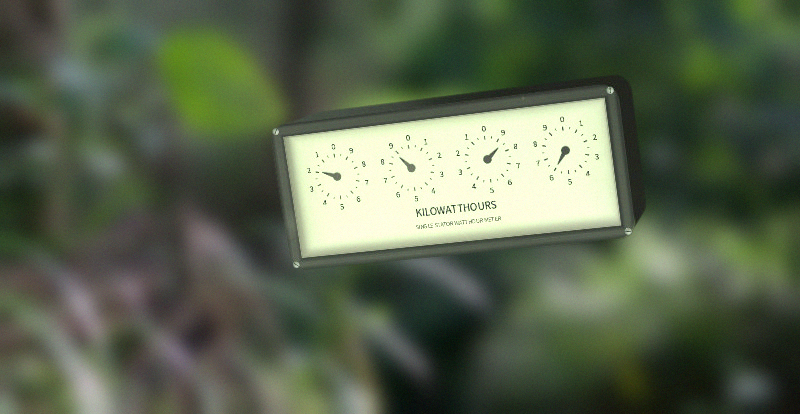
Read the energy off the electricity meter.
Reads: 1886 kWh
